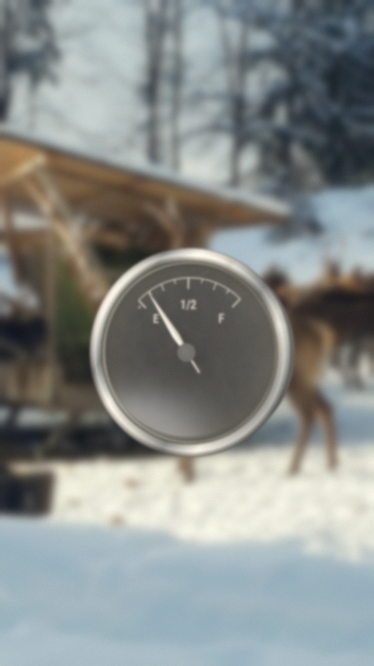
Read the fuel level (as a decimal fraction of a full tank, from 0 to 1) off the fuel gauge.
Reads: 0.125
